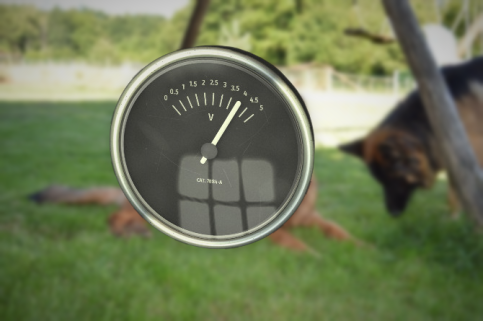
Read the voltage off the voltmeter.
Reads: 4 V
